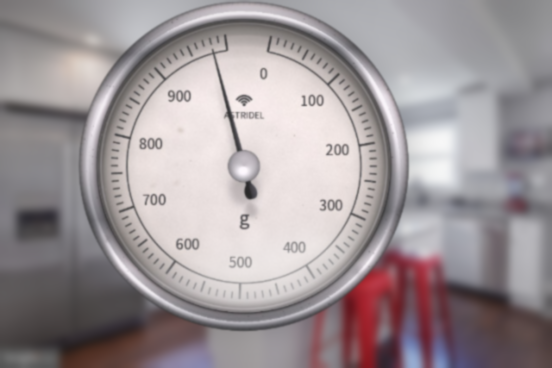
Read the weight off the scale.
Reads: 980 g
